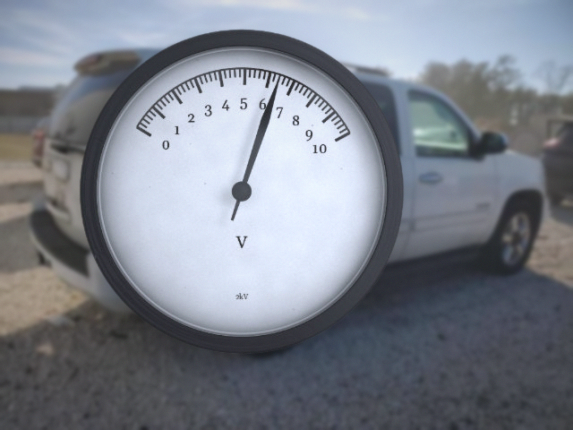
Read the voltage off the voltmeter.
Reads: 6.4 V
